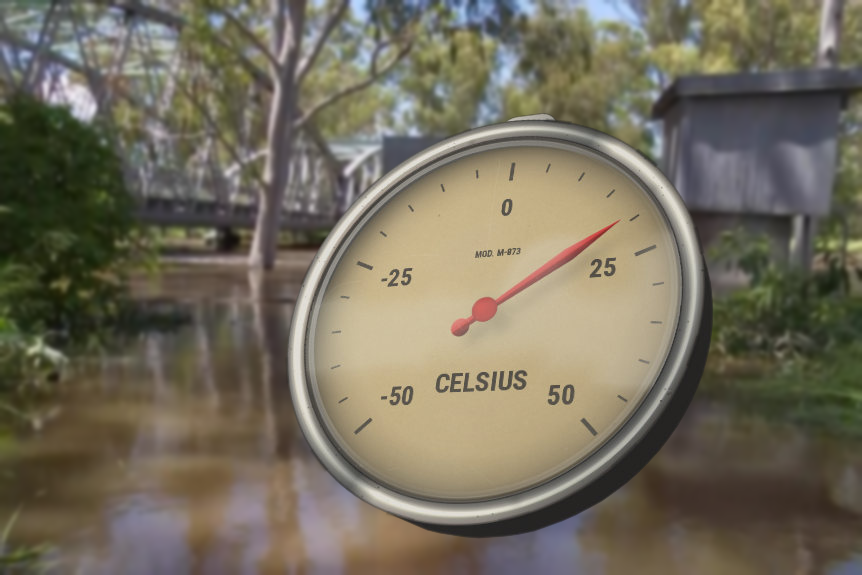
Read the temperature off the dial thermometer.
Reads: 20 °C
